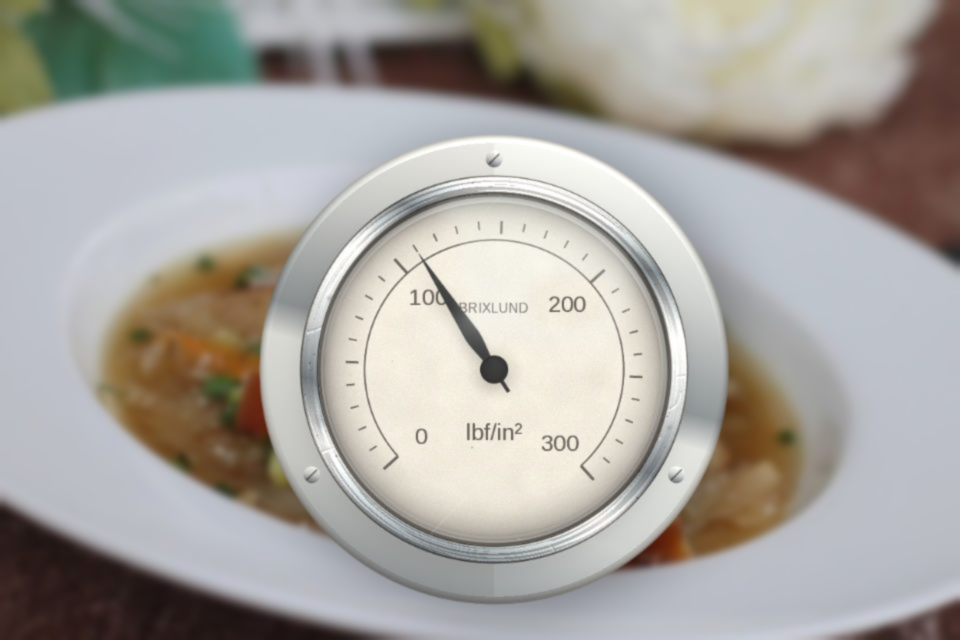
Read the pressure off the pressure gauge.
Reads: 110 psi
